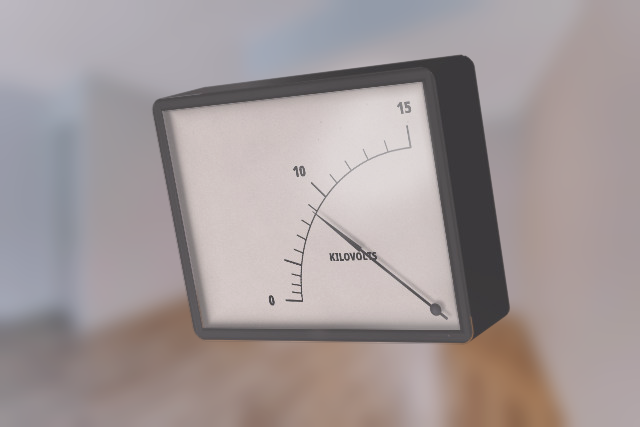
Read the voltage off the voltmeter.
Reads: 9 kV
